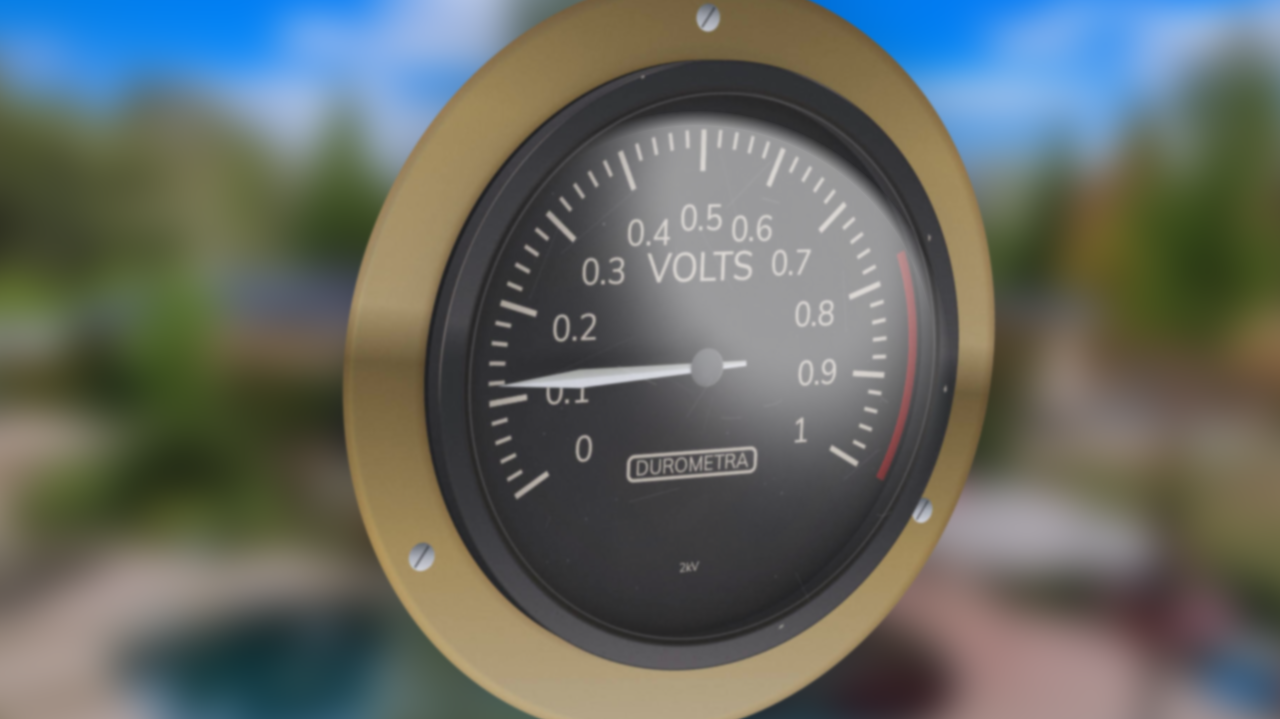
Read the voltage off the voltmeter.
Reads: 0.12 V
